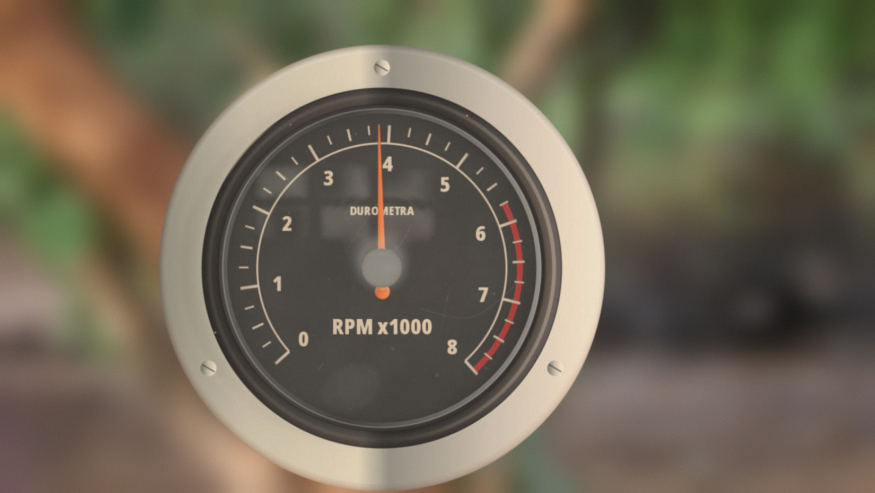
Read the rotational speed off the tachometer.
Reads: 3875 rpm
